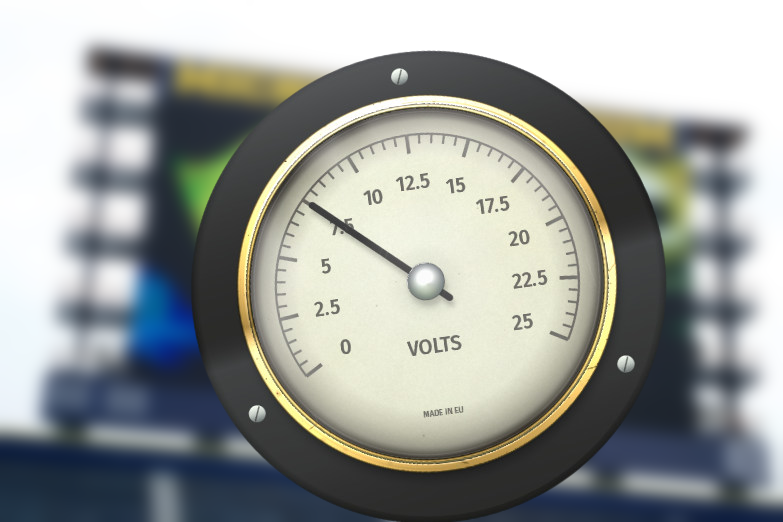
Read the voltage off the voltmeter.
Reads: 7.5 V
